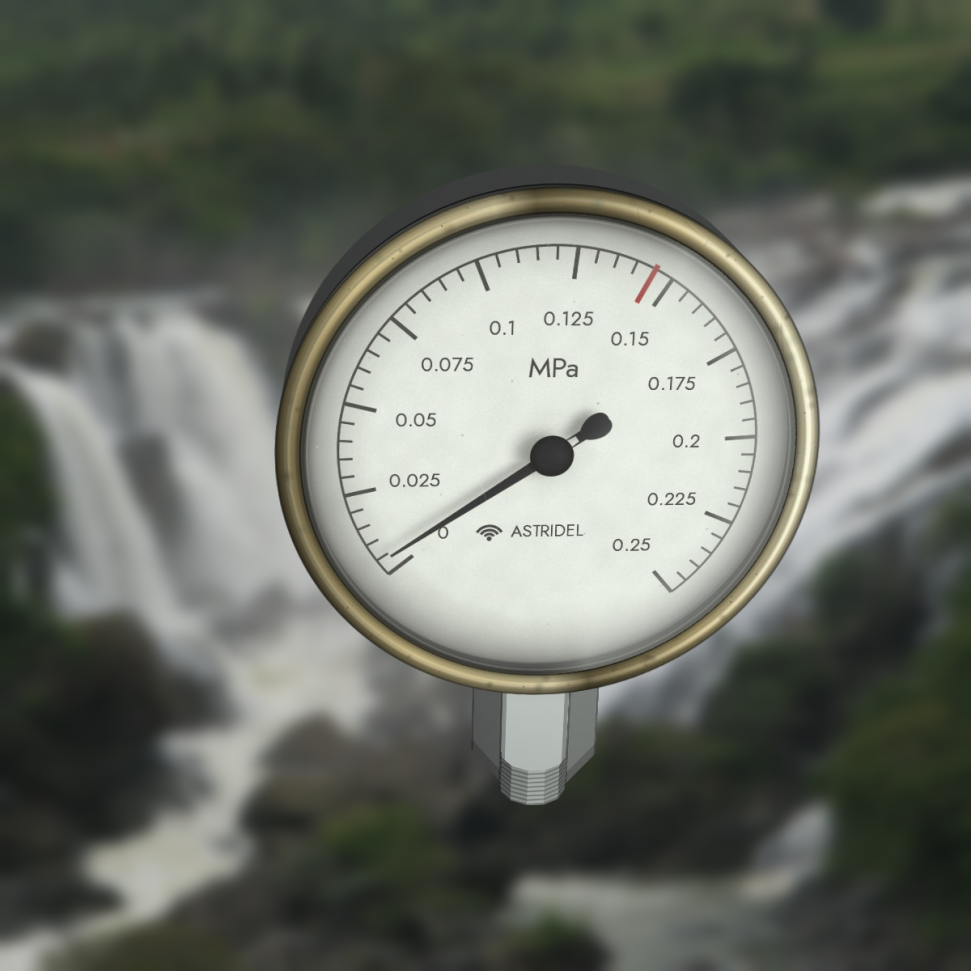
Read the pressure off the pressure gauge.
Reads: 0.005 MPa
